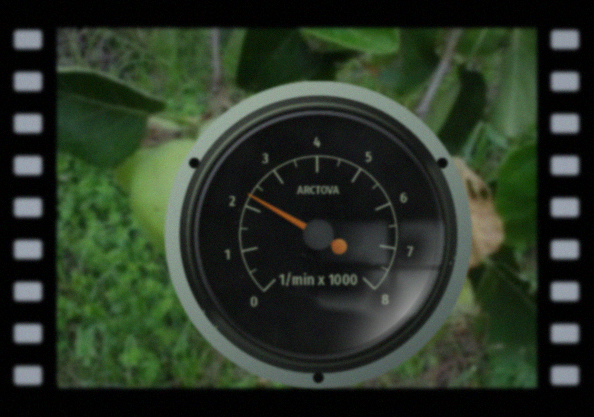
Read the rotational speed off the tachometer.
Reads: 2250 rpm
